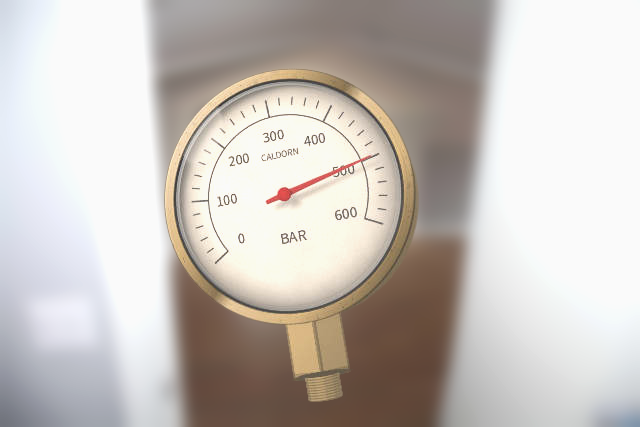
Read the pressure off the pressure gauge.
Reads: 500 bar
